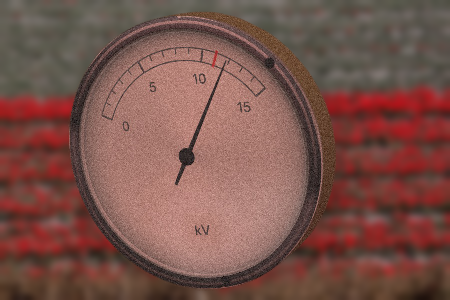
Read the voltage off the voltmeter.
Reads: 12 kV
